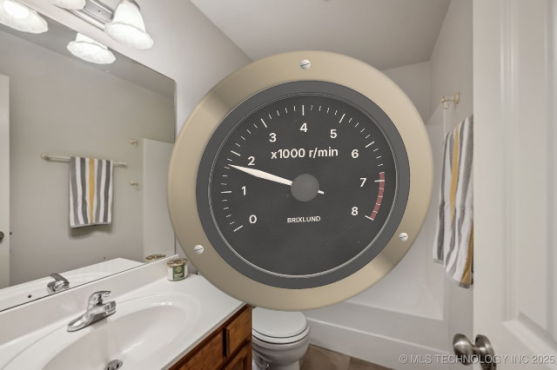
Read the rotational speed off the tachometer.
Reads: 1700 rpm
